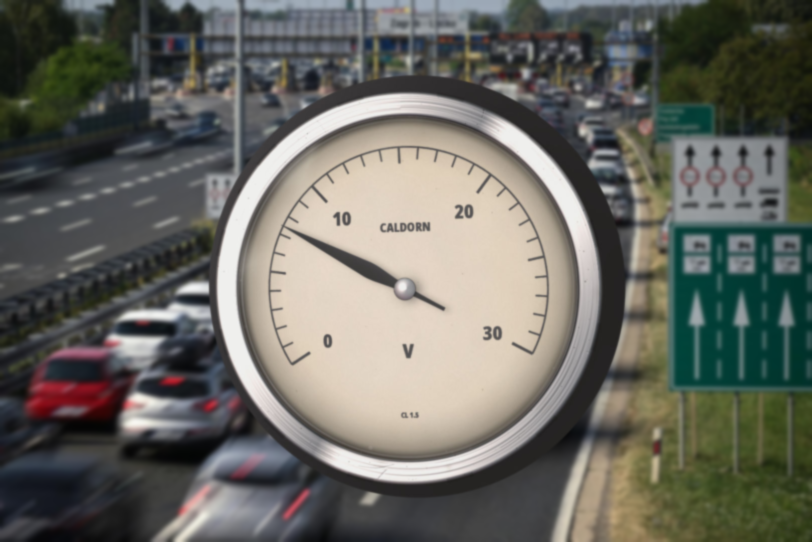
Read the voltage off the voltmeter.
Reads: 7.5 V
